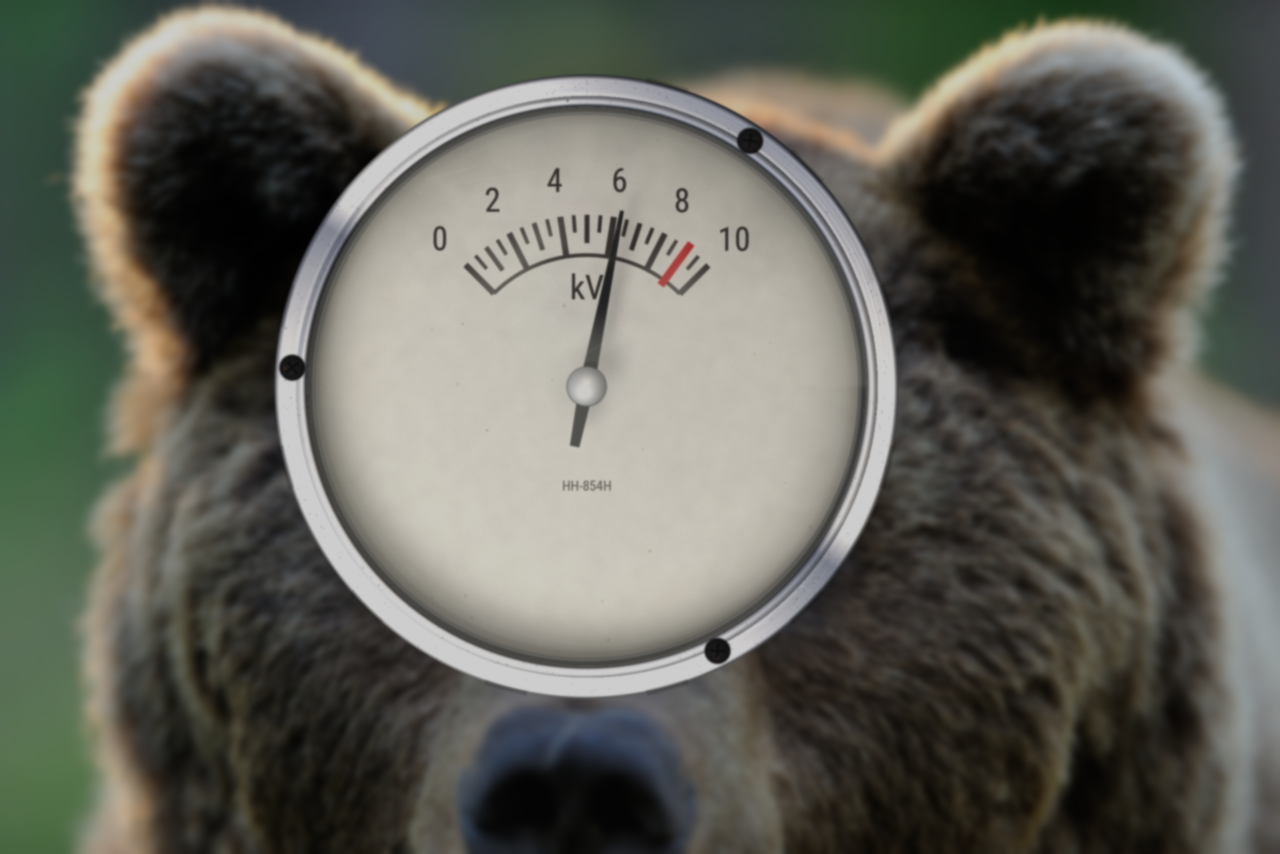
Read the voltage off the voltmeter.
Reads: 6.25 kV
